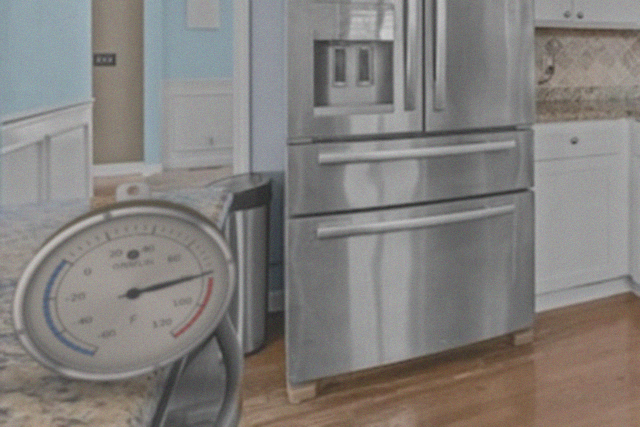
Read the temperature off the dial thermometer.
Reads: 80 °F
